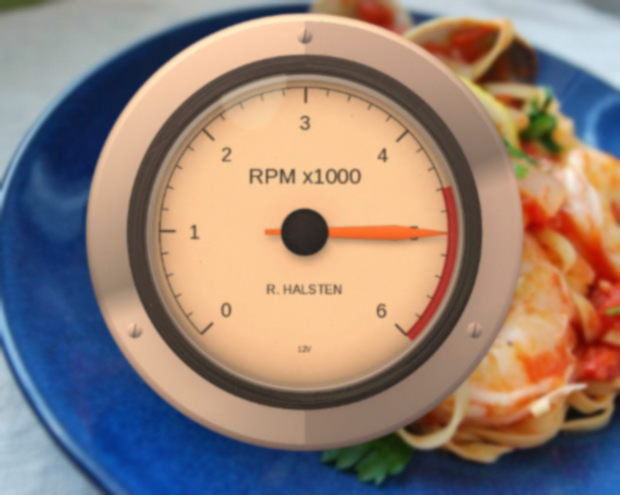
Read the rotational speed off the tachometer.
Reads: 5000 rpm
